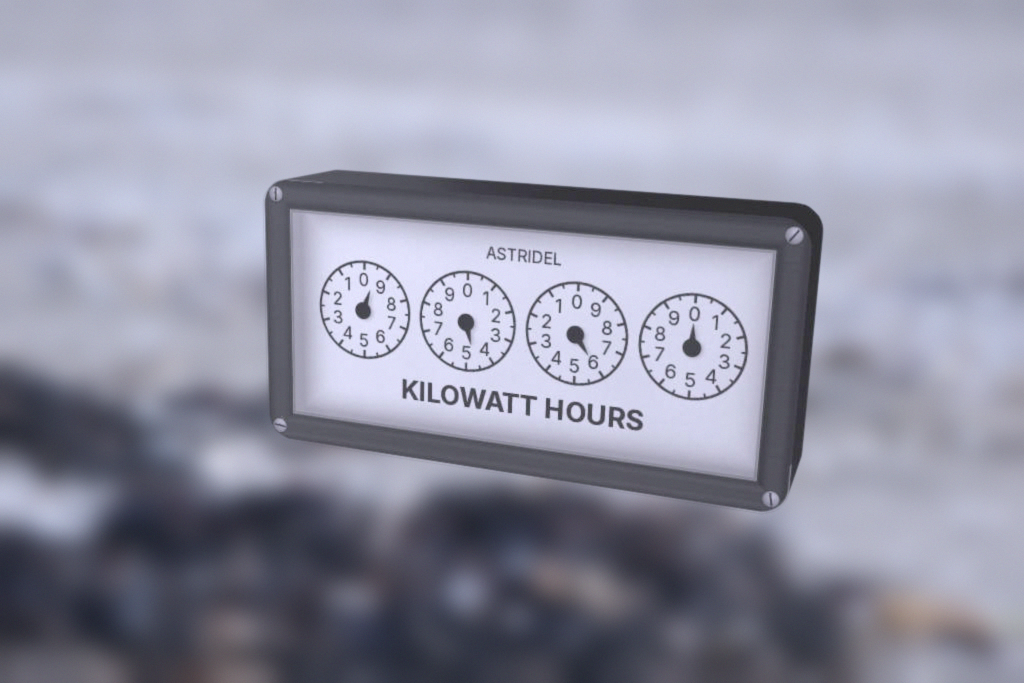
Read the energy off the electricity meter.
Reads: 9460 kWh
